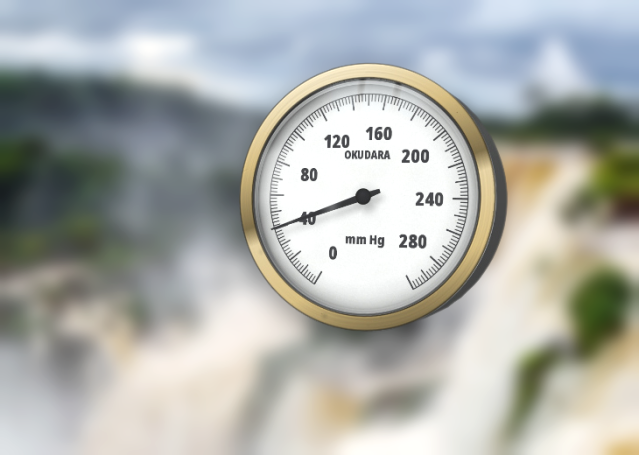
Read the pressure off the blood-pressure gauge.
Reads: 40 mmHg
